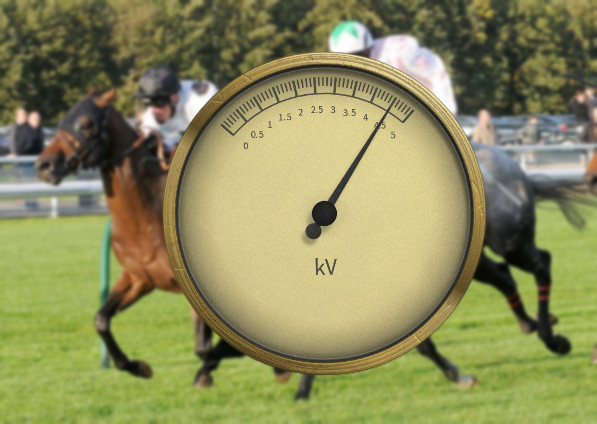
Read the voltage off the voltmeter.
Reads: 4.5 kV
